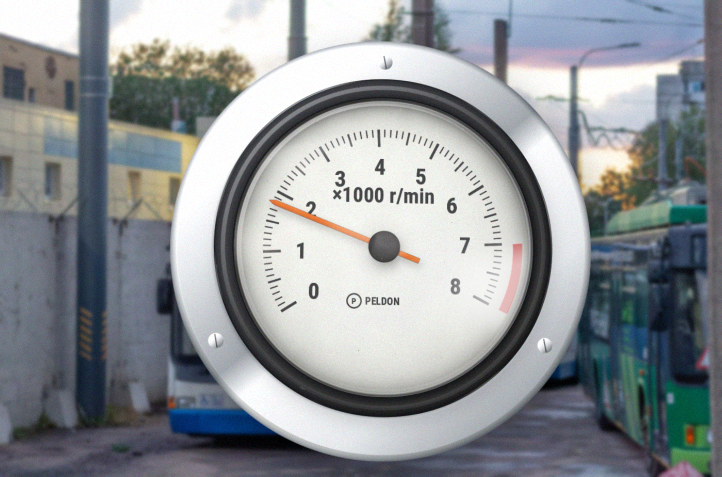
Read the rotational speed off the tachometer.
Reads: 1800 rpm
